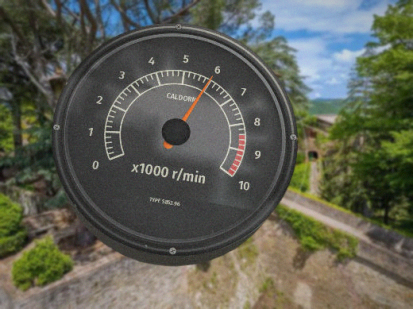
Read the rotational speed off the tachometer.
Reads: 6000 rpm
